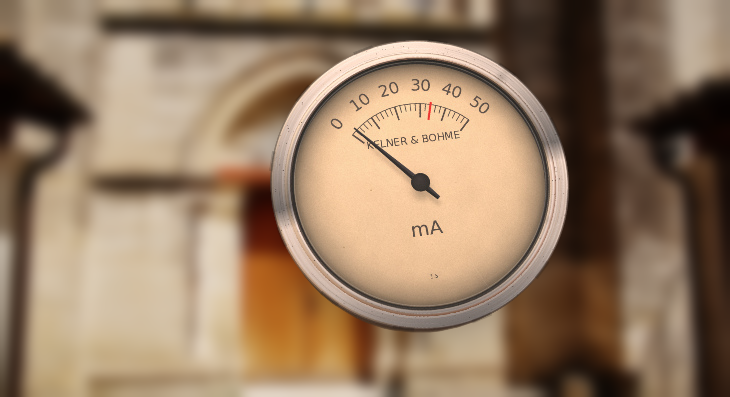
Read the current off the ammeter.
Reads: 2 mA
